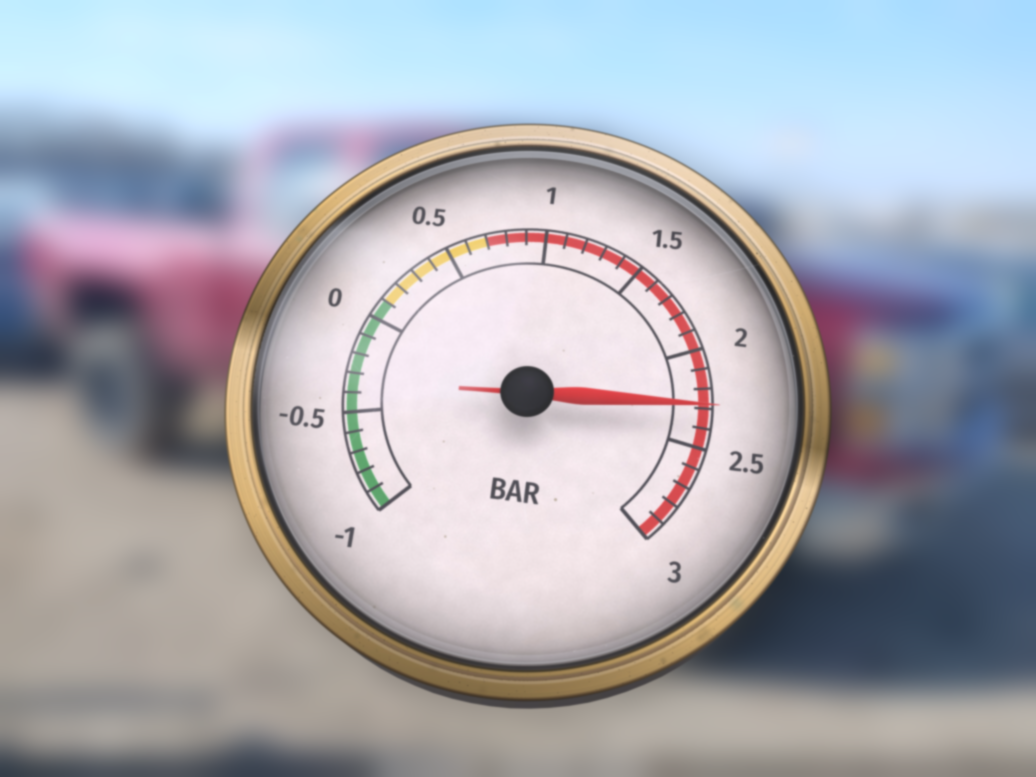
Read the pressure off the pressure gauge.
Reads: 2.3 bar
